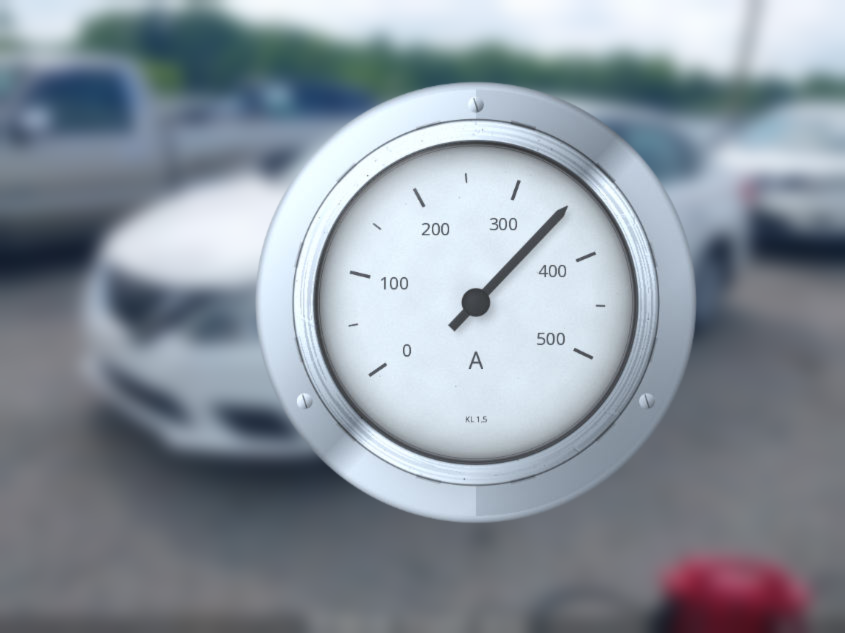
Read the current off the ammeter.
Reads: 350 A
